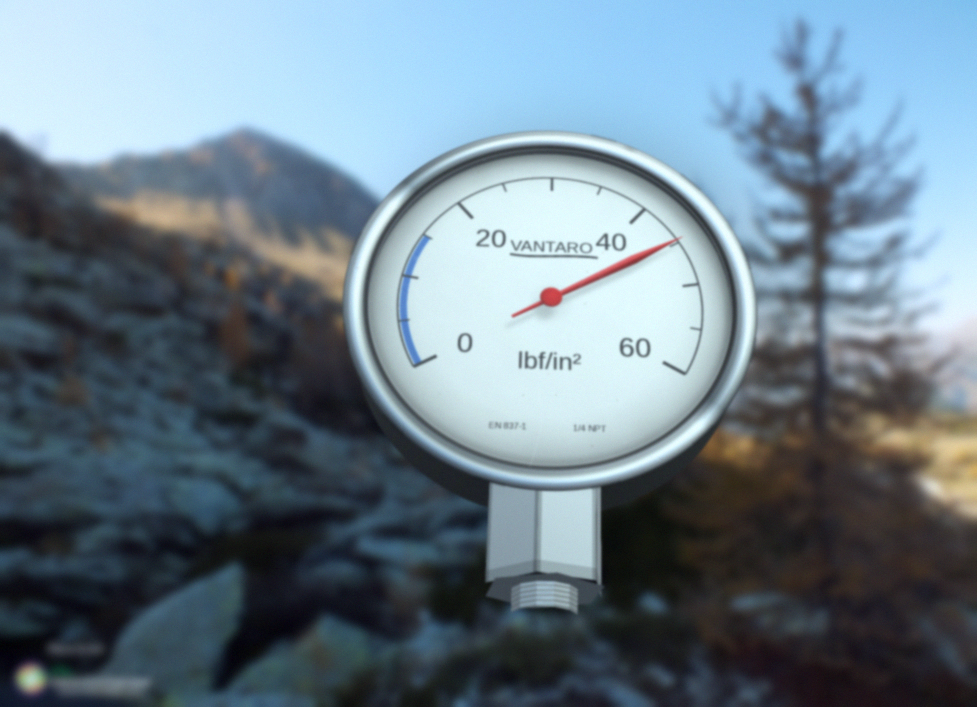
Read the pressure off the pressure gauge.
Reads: 45 psi
